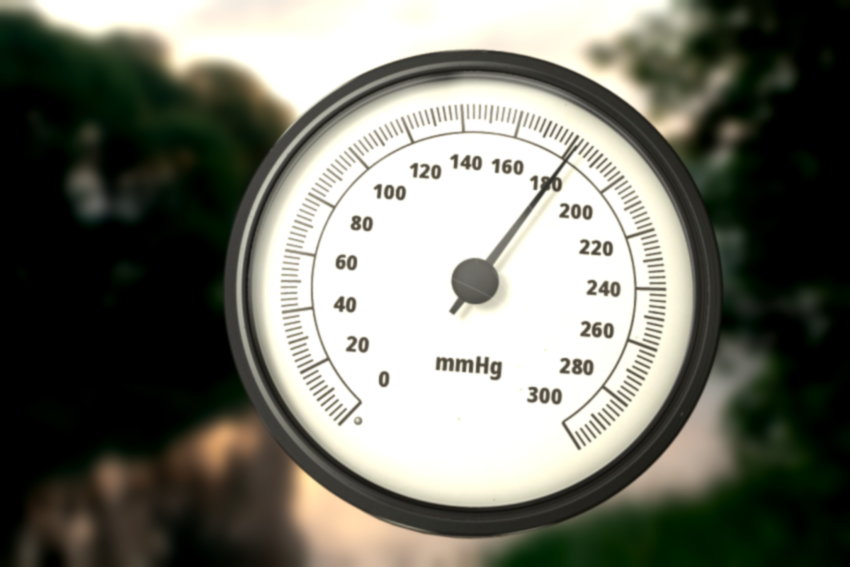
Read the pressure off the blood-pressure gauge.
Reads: 182 mmHg
